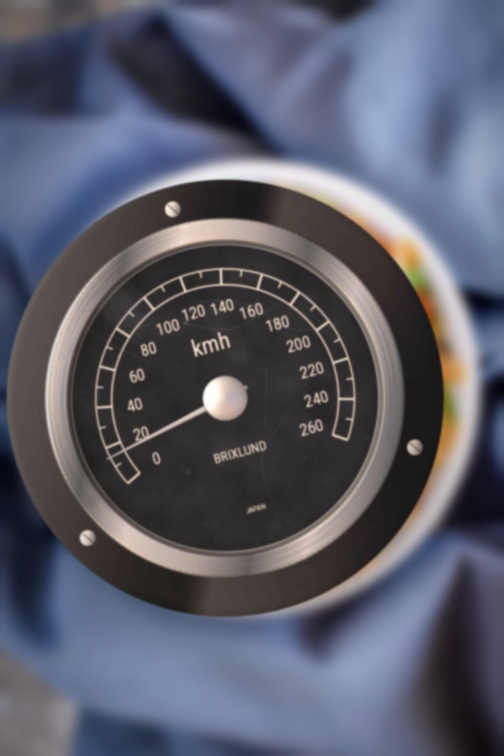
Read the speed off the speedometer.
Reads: 15 km/h
